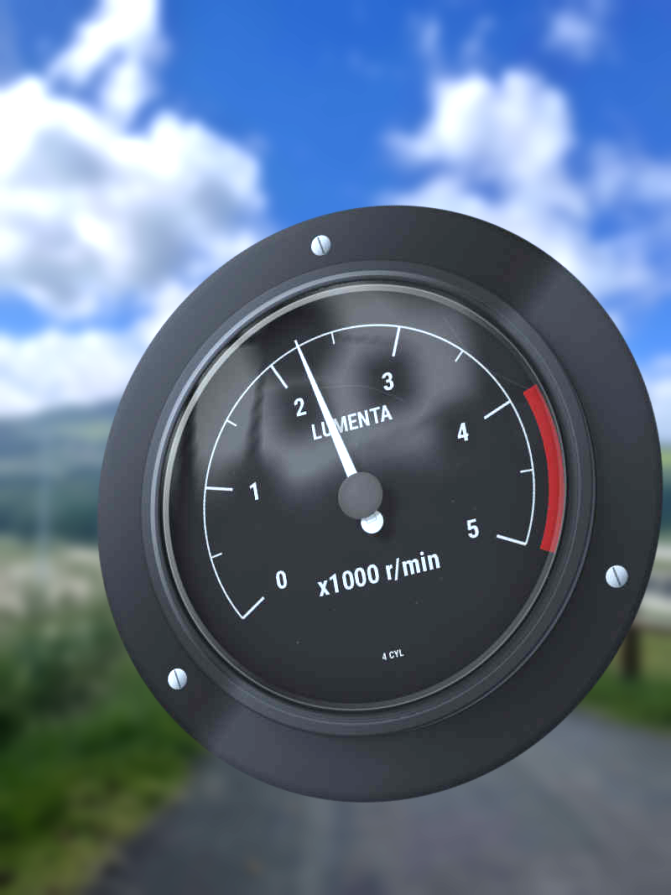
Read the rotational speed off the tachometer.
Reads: 2250 rpm
